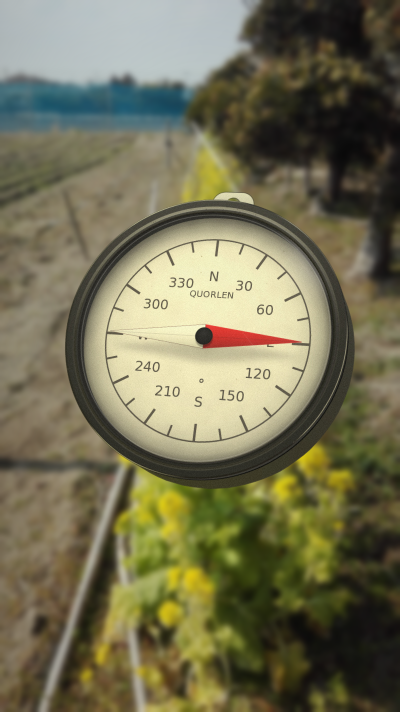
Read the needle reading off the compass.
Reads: 90 °
